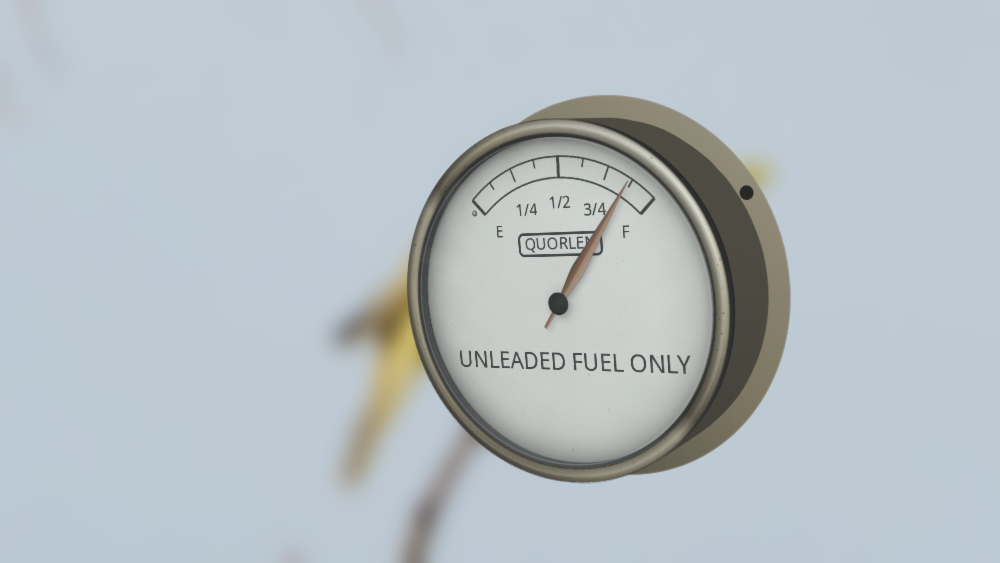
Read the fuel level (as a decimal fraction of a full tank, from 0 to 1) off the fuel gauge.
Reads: 0.875
